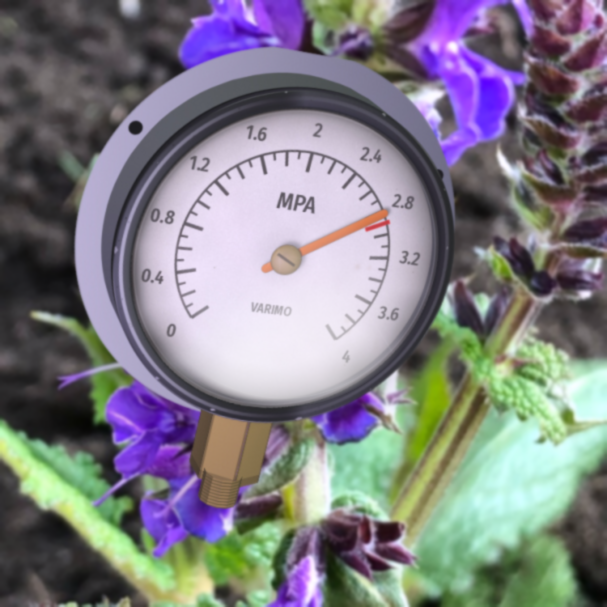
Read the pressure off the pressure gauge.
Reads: 2.8 MPa
